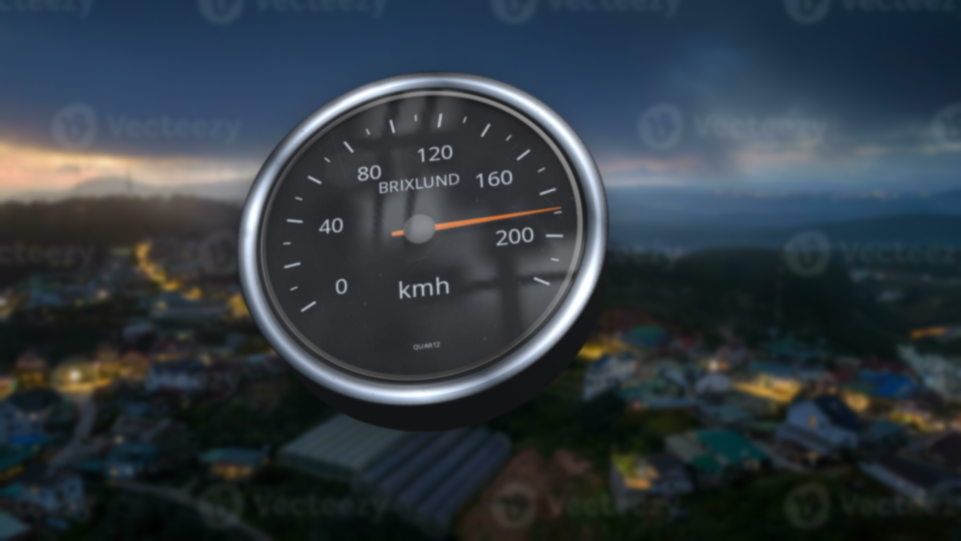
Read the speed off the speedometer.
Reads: 190 km/h
